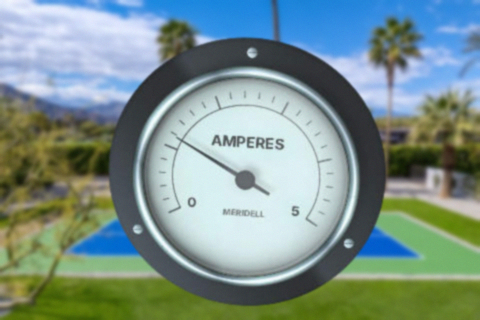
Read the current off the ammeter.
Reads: 1.2 A
